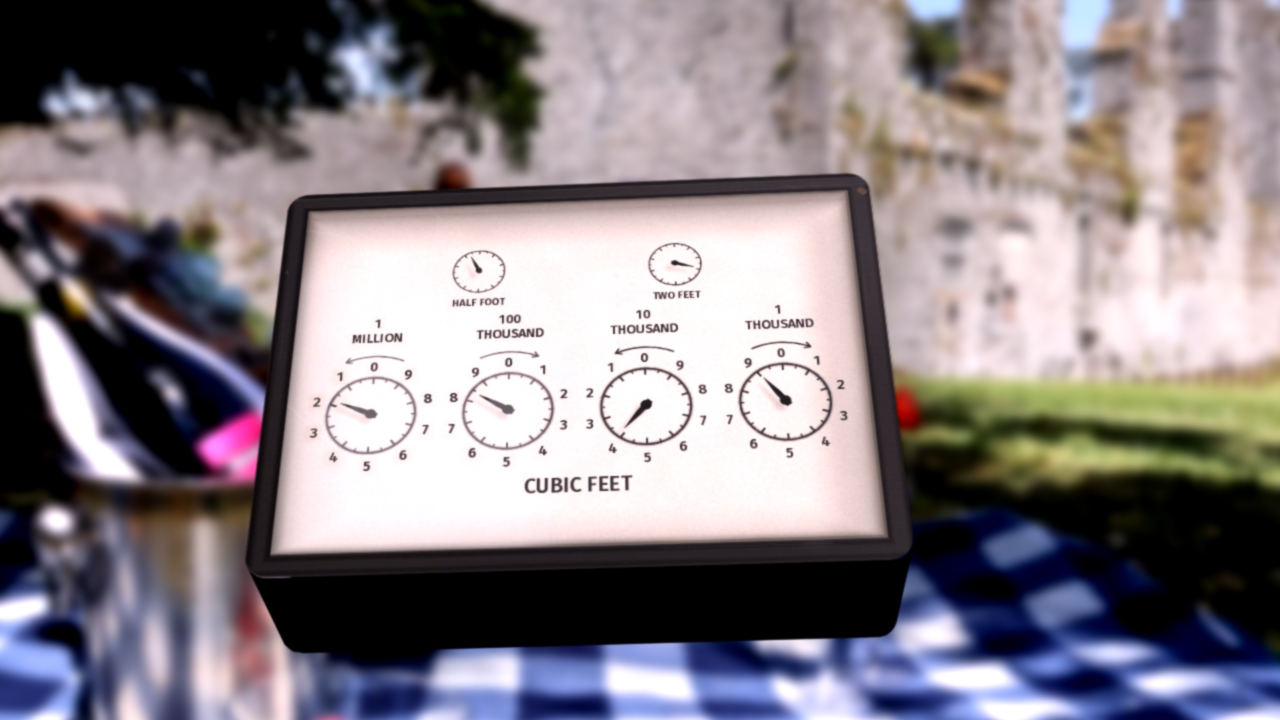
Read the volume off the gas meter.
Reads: 183900 ft³
